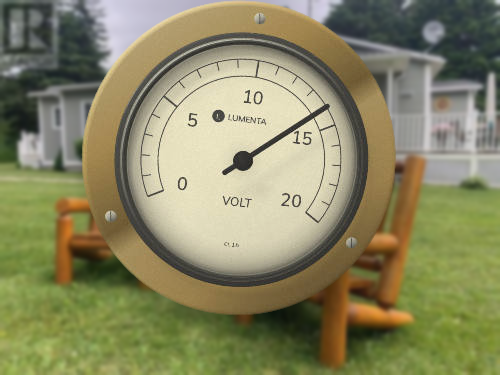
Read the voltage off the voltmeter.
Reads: 14 V
